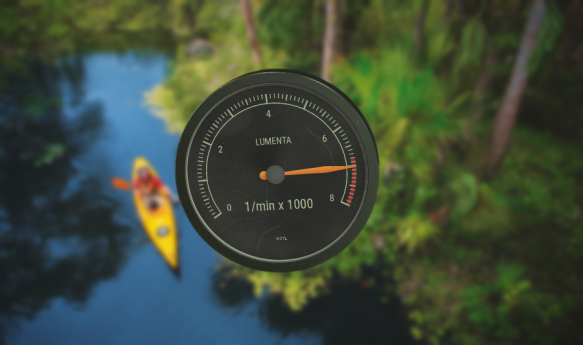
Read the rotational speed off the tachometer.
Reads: 7000 rpm
